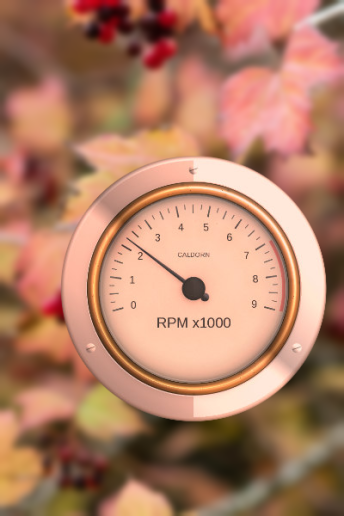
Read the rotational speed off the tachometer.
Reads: 2250 rpm
